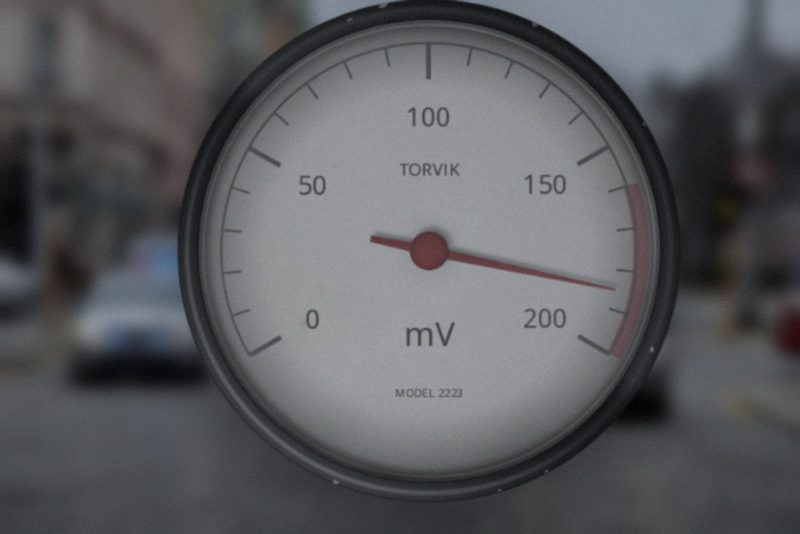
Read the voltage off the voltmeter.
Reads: 185 mV
